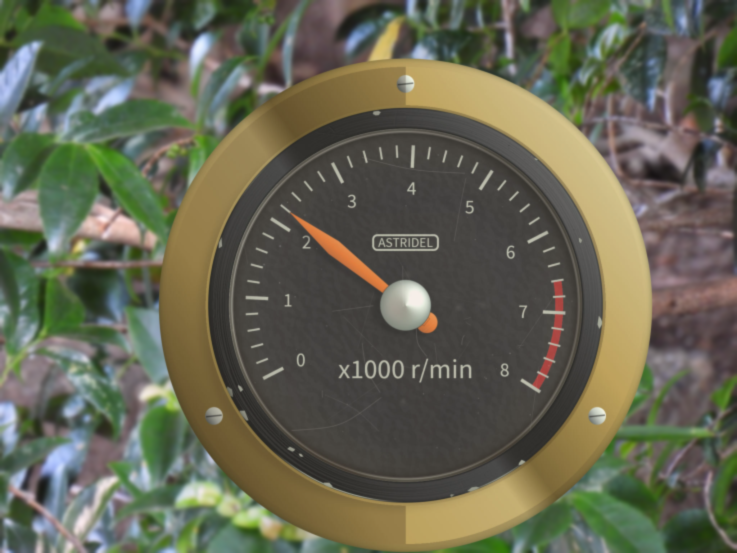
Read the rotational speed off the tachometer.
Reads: 2200 rpm
